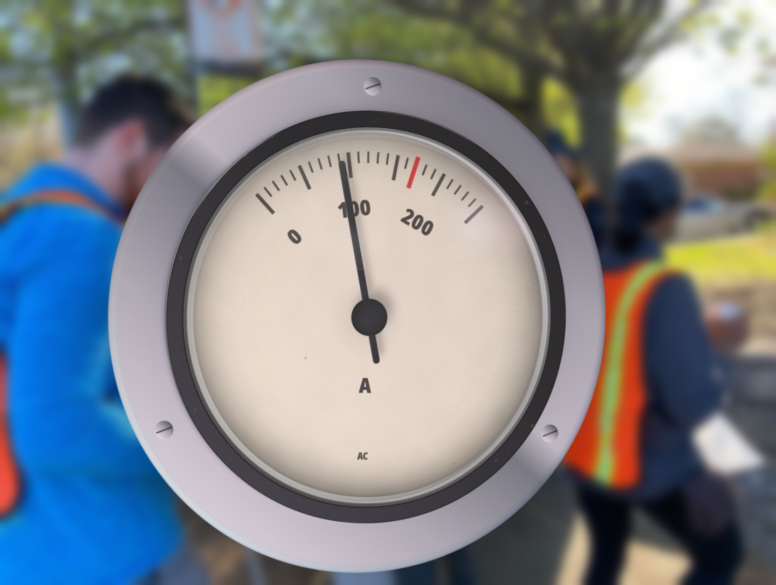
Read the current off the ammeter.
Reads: 90 A
